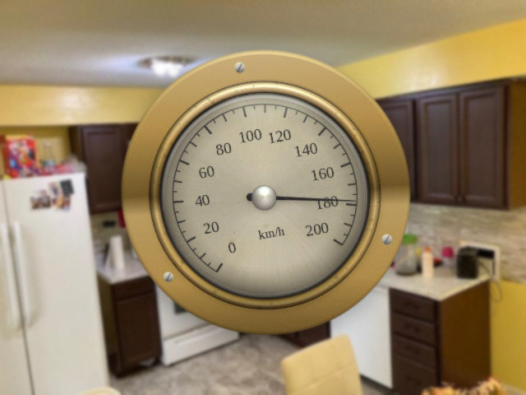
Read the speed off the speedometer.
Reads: 177.5 km/h
